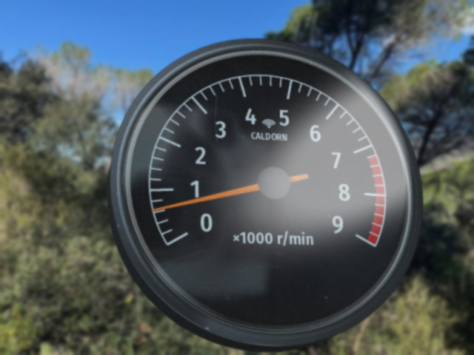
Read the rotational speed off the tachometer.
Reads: 600 rpm
